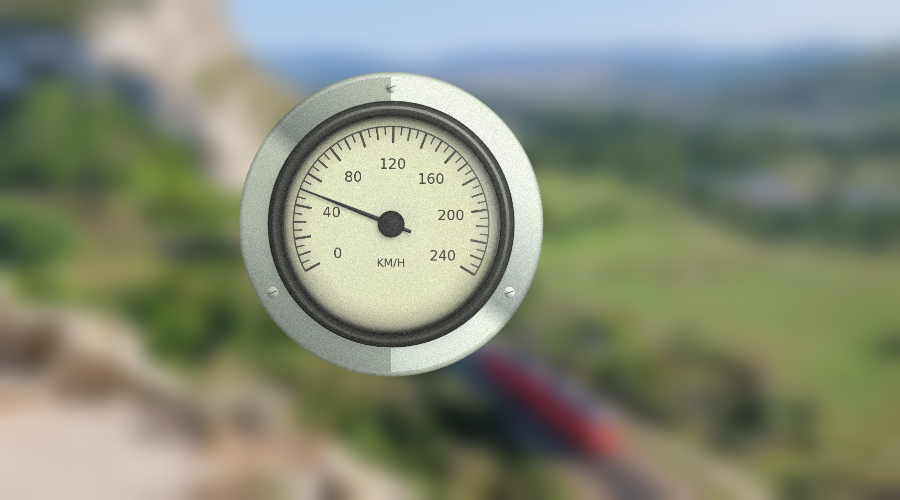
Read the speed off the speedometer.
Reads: 50 km/h
